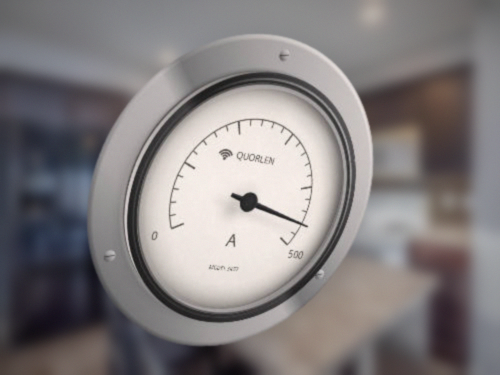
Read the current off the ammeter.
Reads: 460 A
